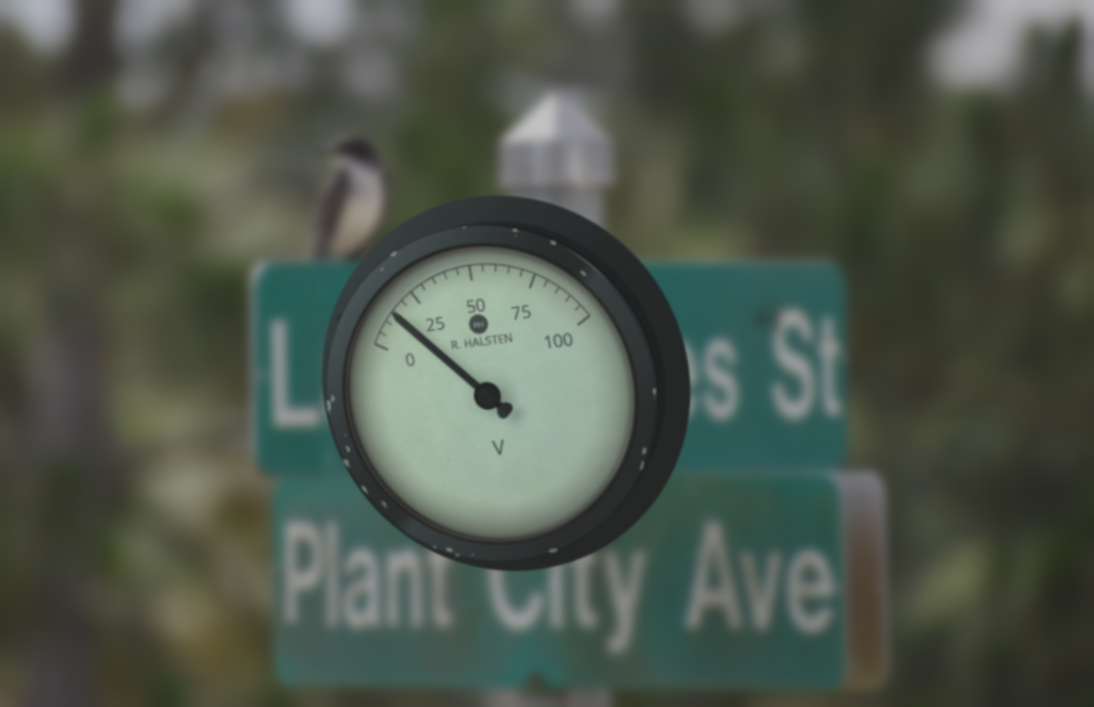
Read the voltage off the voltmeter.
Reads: 15 V
